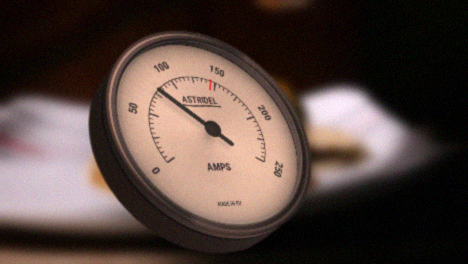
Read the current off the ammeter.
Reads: 75 A
